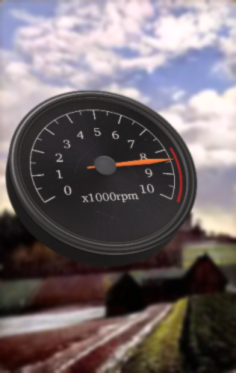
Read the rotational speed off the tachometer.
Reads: 8500 rpm
